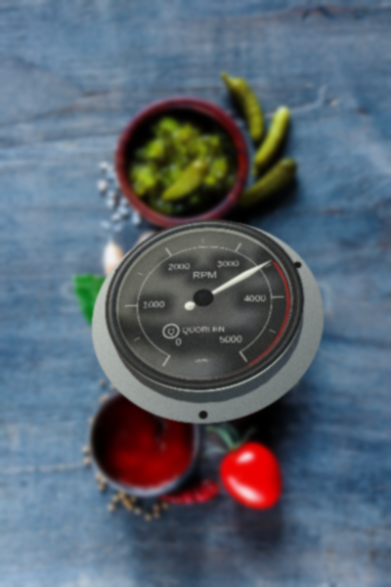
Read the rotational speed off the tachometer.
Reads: 3500 rpm
